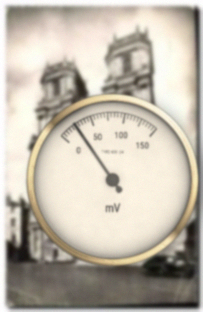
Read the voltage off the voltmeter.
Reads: 25 mV
